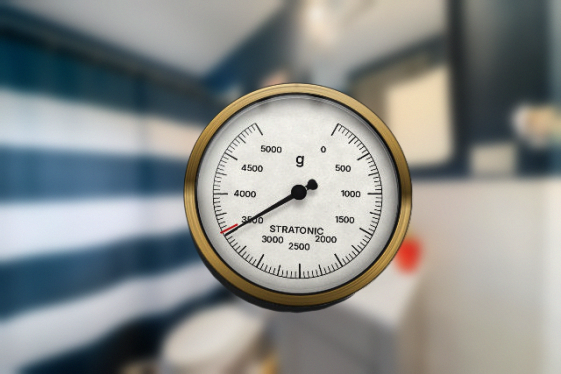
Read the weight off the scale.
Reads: 3500 g
